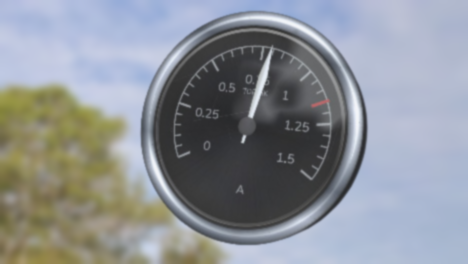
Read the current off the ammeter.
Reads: 0.8 A
